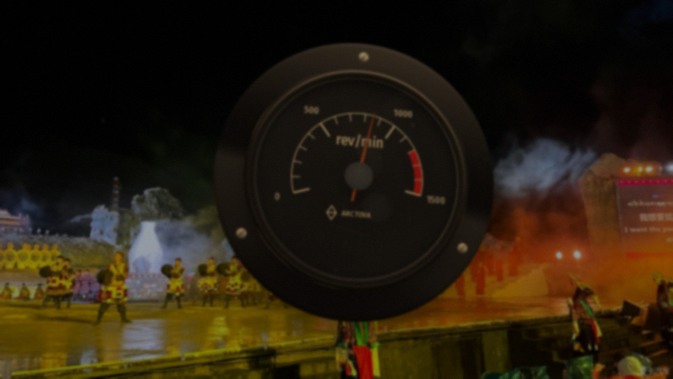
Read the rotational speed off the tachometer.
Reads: 850 rpm
